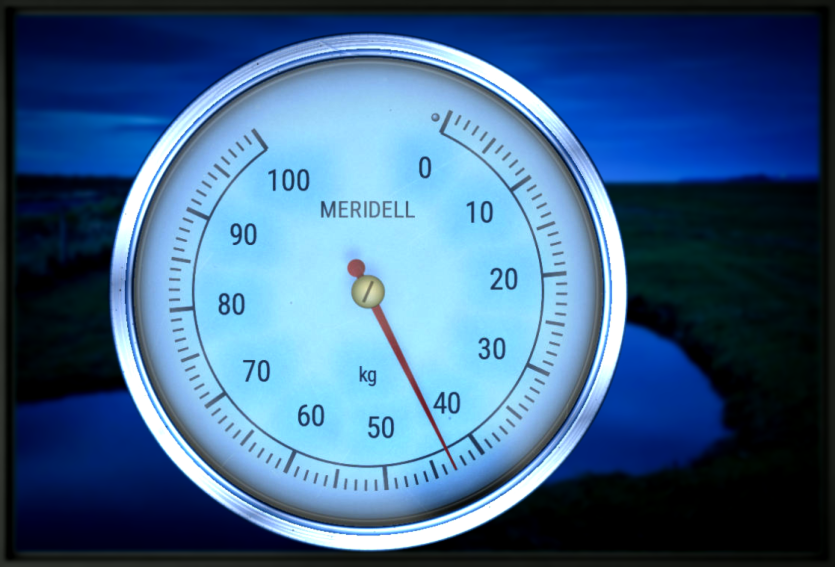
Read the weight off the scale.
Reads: 43 kg
